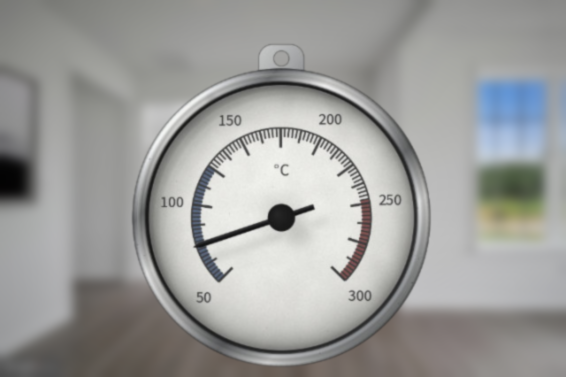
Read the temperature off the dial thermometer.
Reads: 75 °C
